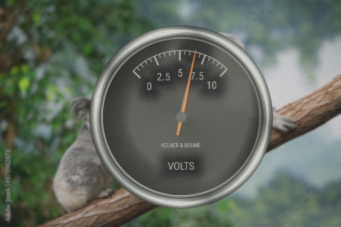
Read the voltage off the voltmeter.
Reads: 6.5 V
